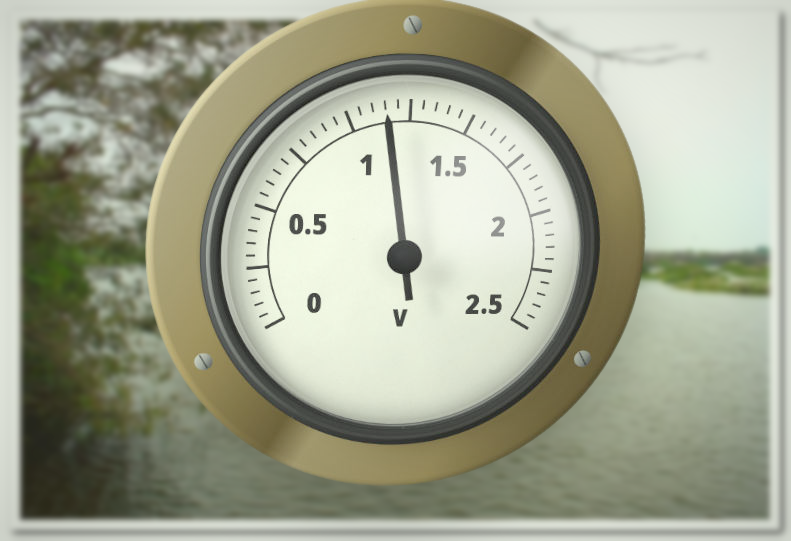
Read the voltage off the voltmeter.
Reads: 1.15 V
